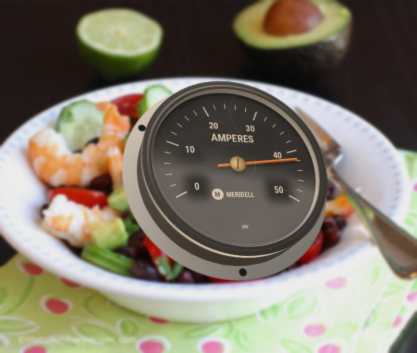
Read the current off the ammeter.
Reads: 42 A
